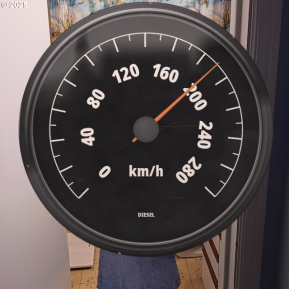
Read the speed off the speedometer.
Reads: 190 km/h
